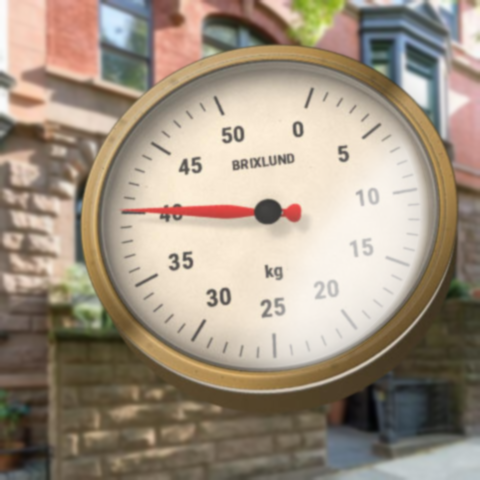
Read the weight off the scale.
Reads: 40 kg
